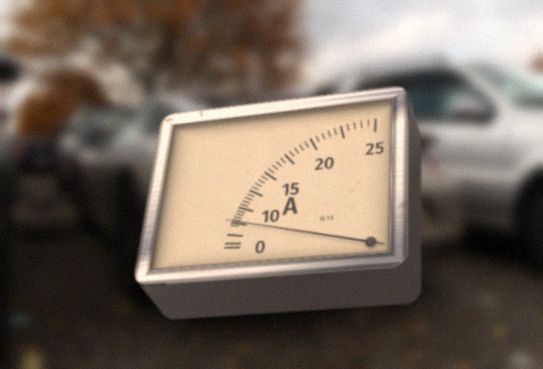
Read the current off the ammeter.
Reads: 7.5 A
